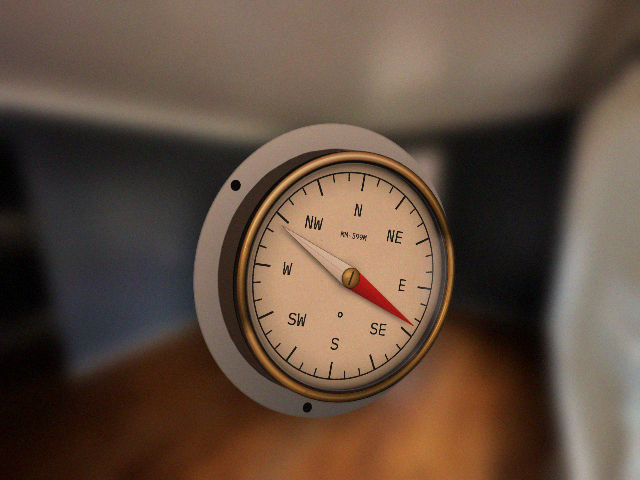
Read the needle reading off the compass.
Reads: 115 °
